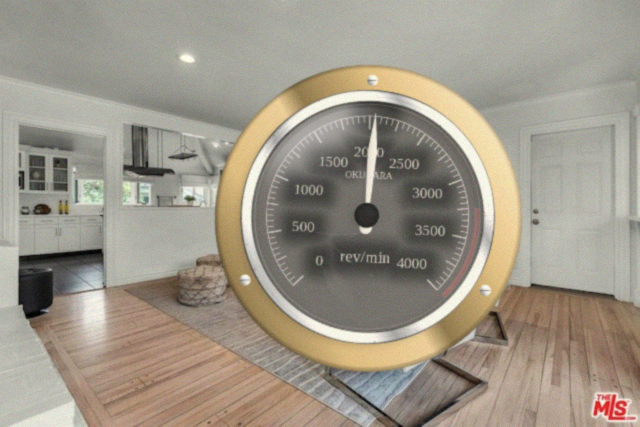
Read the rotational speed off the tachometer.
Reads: 2050 rpm
